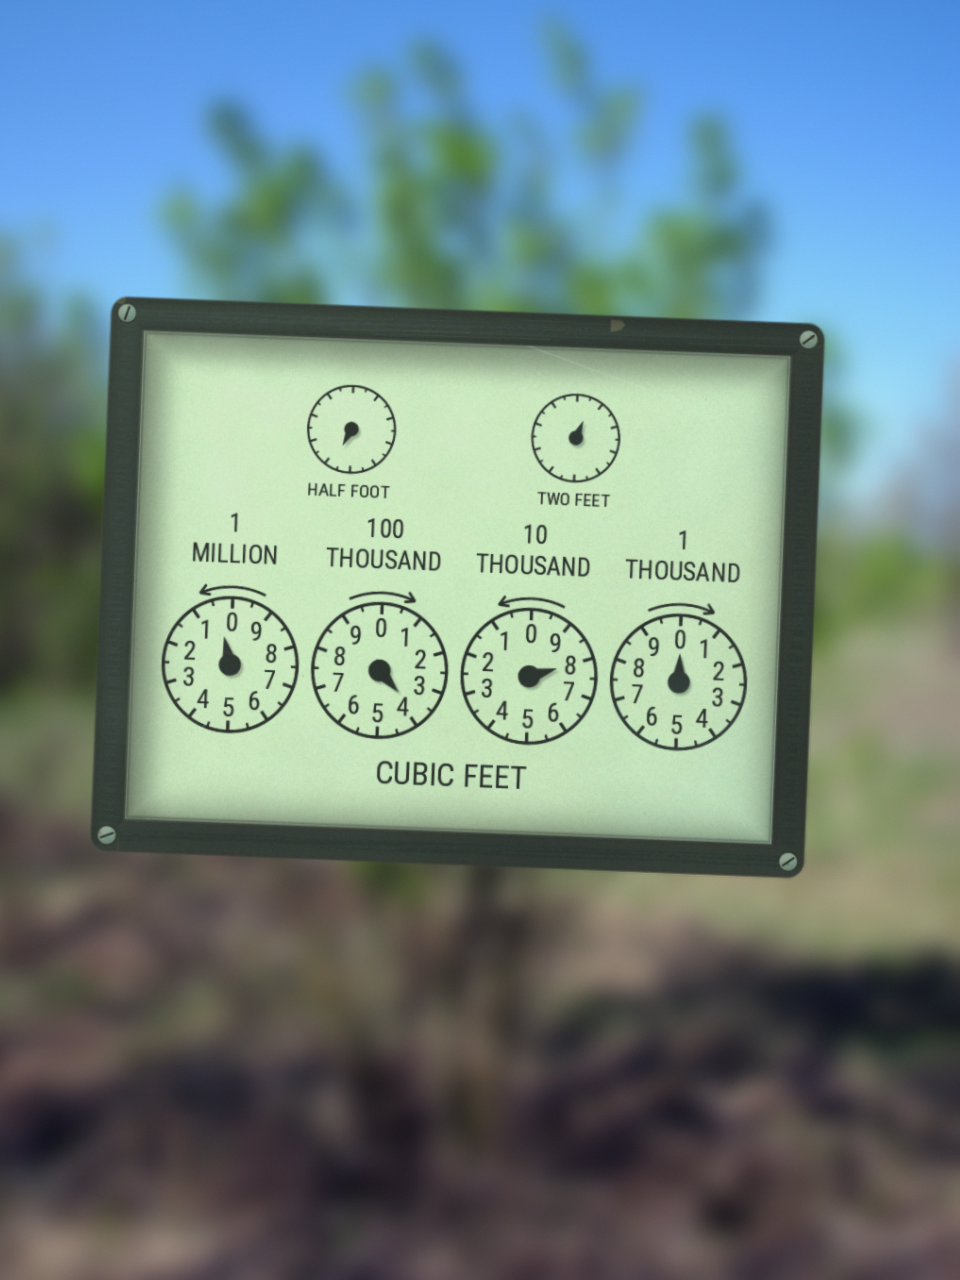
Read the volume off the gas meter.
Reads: 38000 ft³
